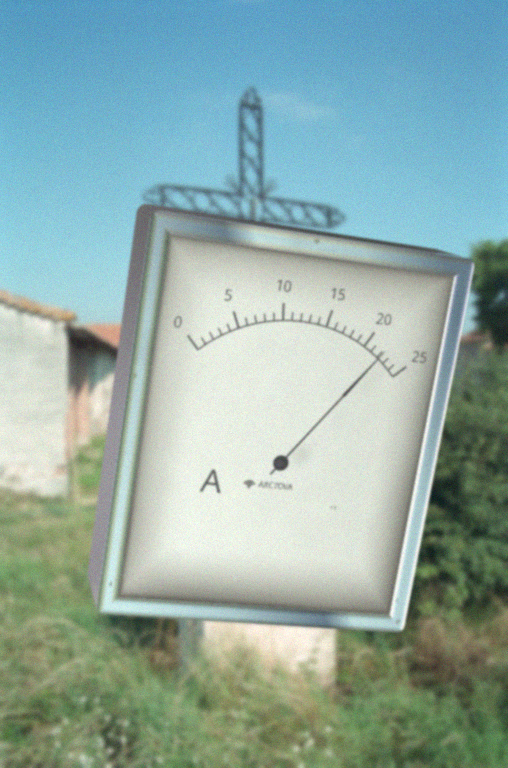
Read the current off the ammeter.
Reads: 22 A
